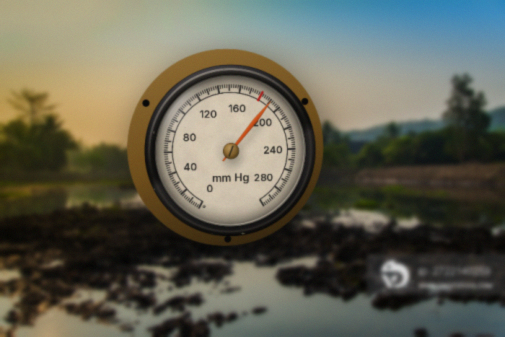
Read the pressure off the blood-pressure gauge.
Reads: 190 mmHg
